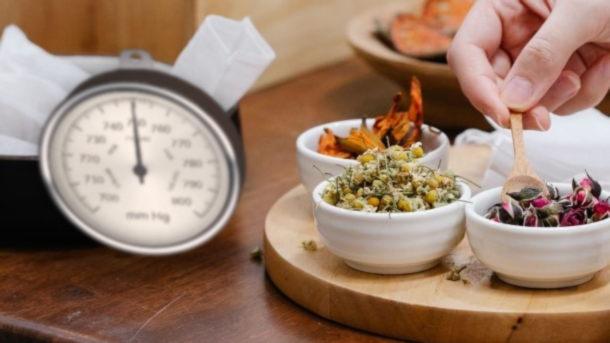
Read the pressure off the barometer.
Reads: 750 mmHg
